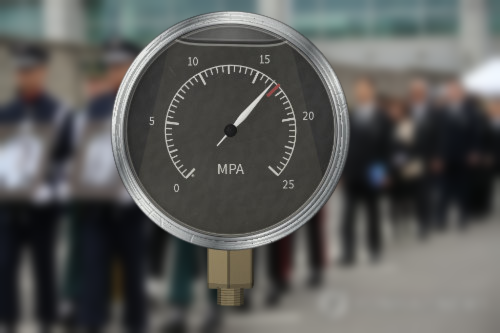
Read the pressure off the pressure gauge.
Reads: 16.5 MPa
